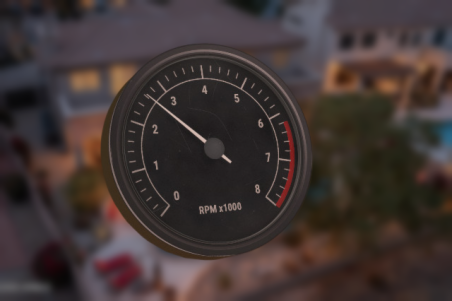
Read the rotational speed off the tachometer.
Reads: 2600 rpm
